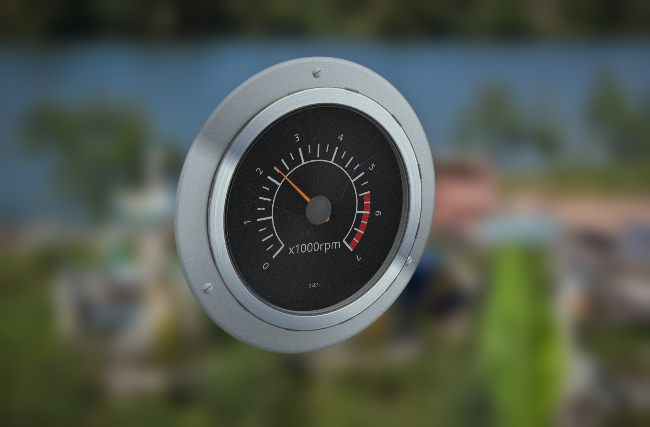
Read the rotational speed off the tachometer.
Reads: 2250 rpm
